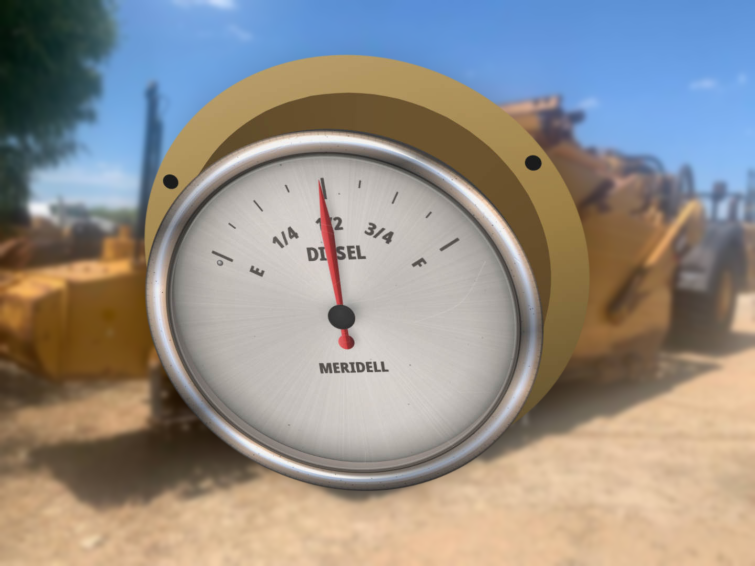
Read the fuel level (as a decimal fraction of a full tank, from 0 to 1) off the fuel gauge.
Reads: 0.5
